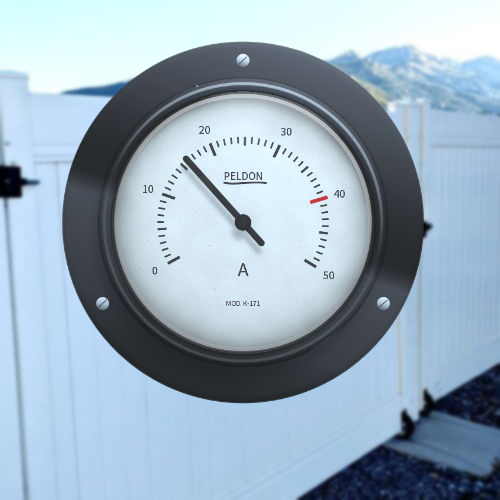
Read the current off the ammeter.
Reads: 16 A
